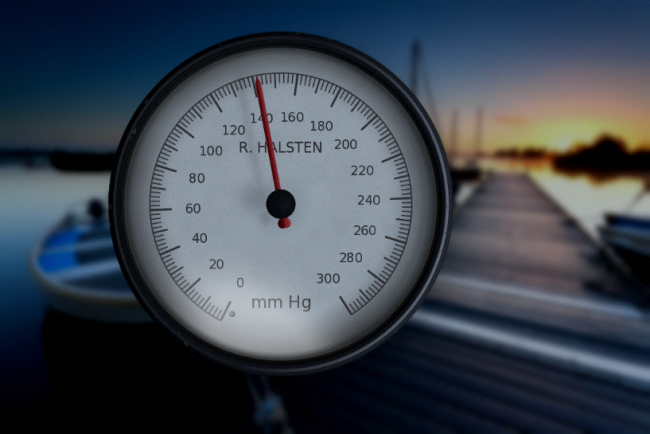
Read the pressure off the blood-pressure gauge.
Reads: 142 mmHg
